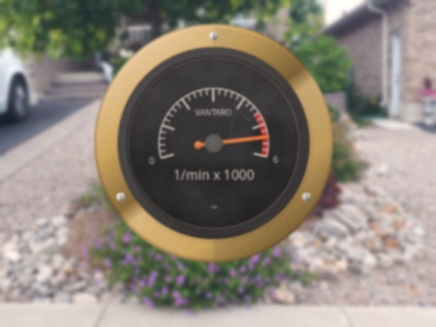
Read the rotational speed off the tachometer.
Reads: 5400 rpm
